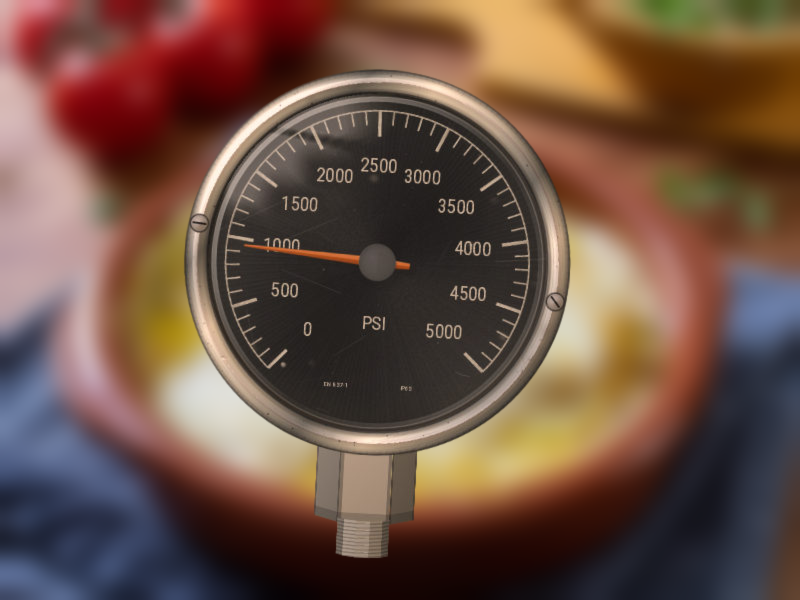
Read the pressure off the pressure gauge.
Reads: 950 psi
